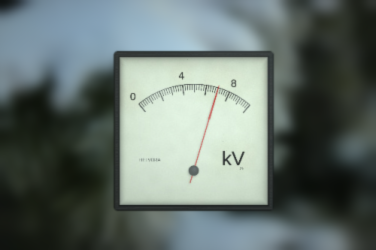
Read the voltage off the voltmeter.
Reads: 7 kV
